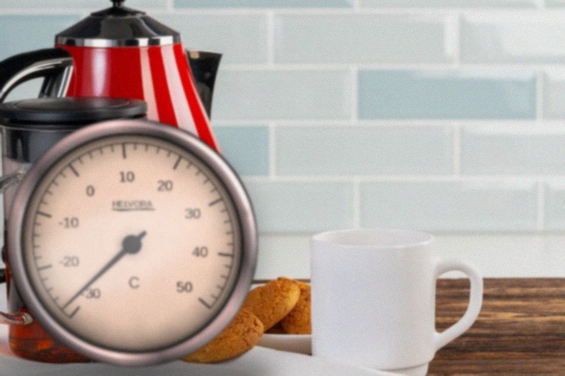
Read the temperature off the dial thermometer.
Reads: -28 °C
